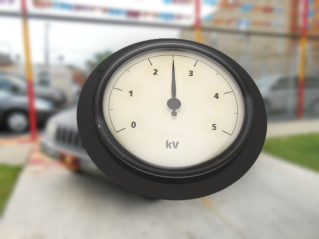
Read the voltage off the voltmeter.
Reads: 2.5 kV
